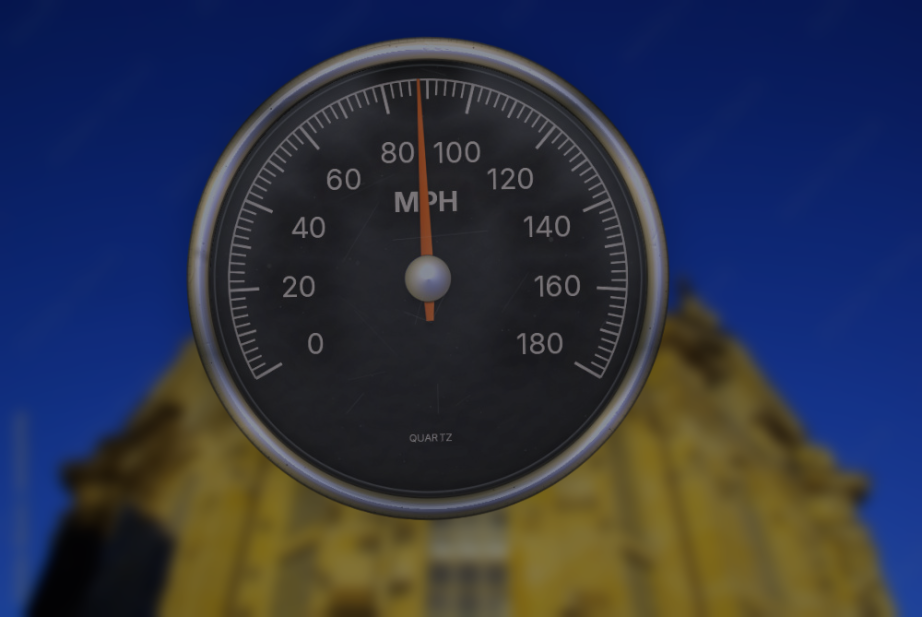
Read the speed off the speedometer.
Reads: 88 mph
